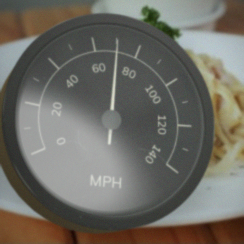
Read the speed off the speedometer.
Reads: 70 mph
